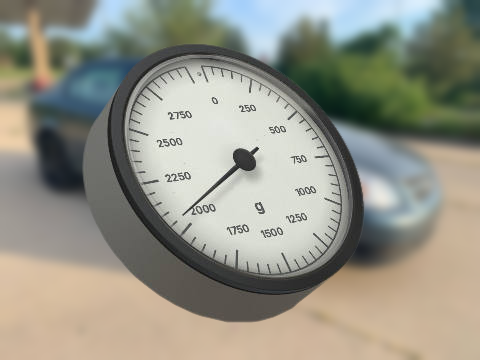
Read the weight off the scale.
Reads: 2050 g
